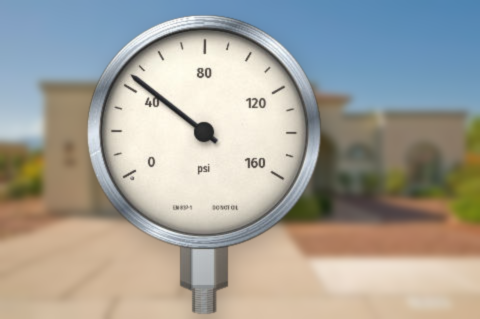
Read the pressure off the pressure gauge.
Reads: 45 psi
